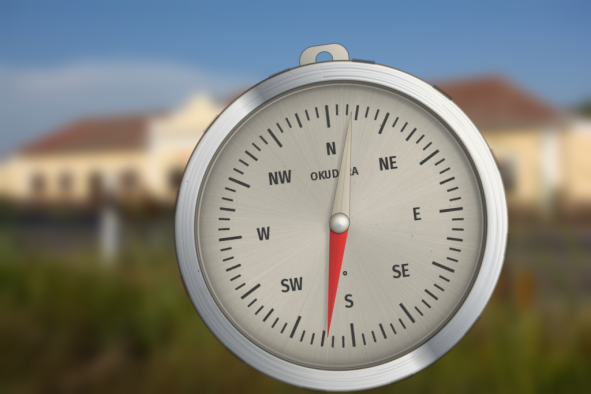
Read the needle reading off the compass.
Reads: 192.5 °
